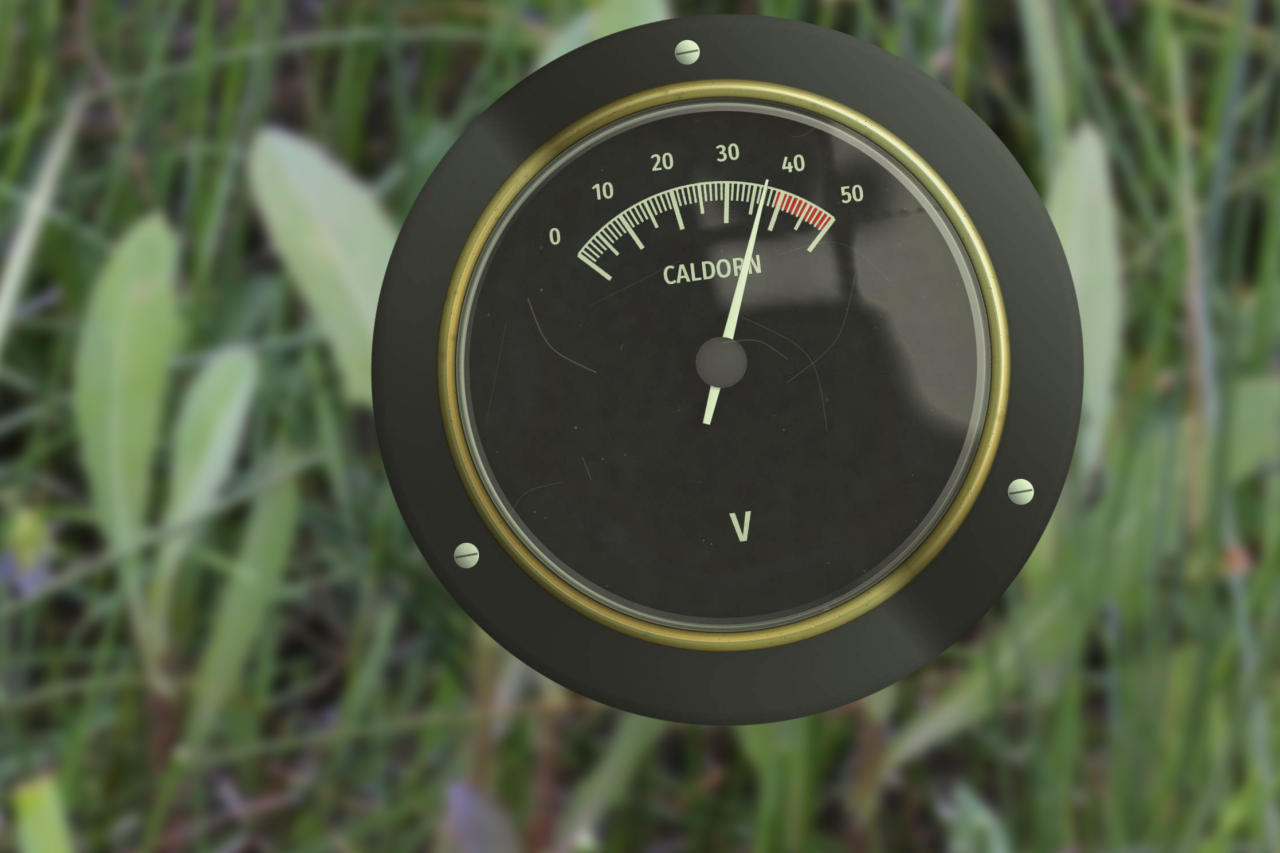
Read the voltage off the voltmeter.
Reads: 37 V
